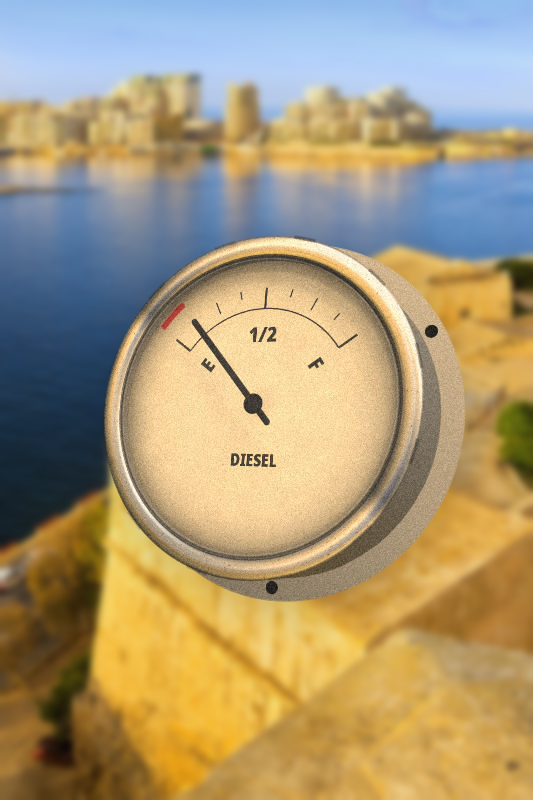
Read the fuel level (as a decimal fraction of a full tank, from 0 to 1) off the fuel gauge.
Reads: 0.125
